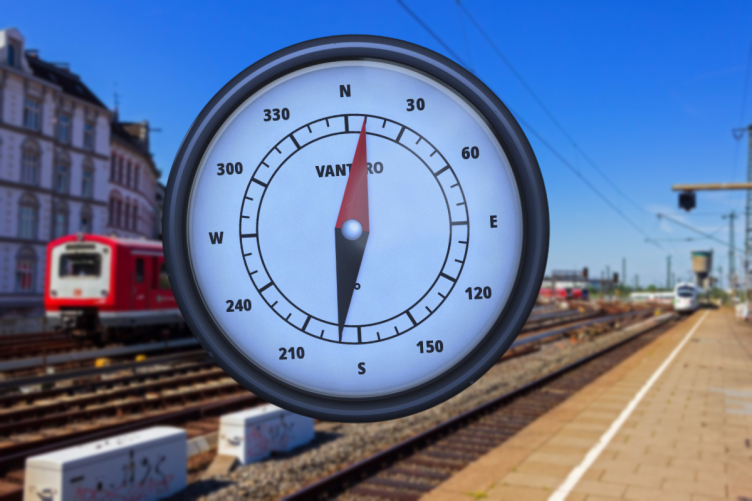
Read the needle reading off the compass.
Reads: 10 °
